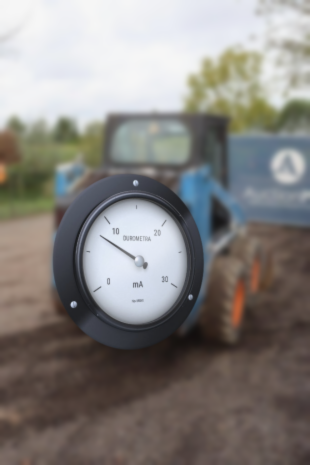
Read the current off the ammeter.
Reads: 7.5 mA
